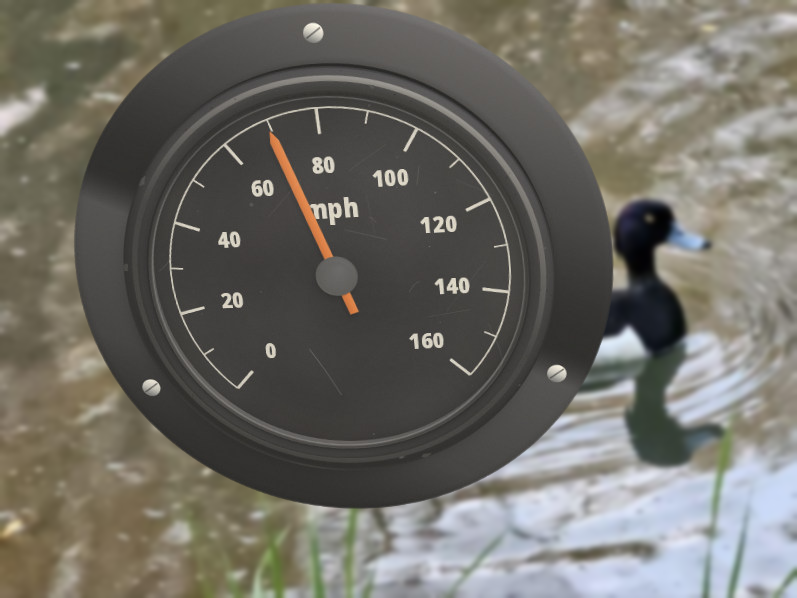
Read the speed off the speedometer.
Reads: 70 mph
